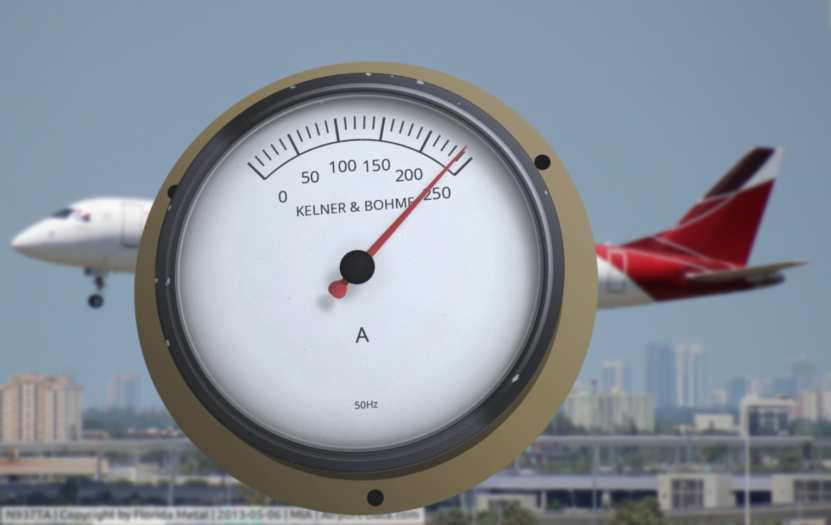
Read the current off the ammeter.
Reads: 240 A
